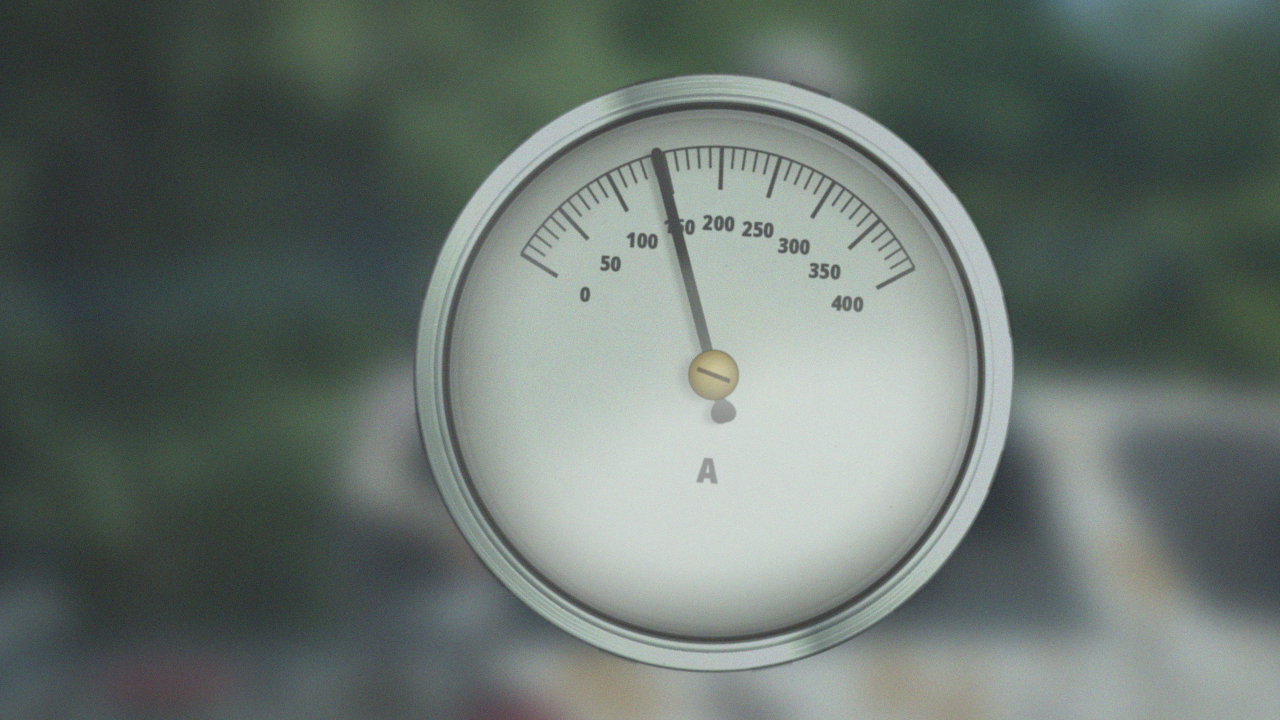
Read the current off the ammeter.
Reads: 145 A
